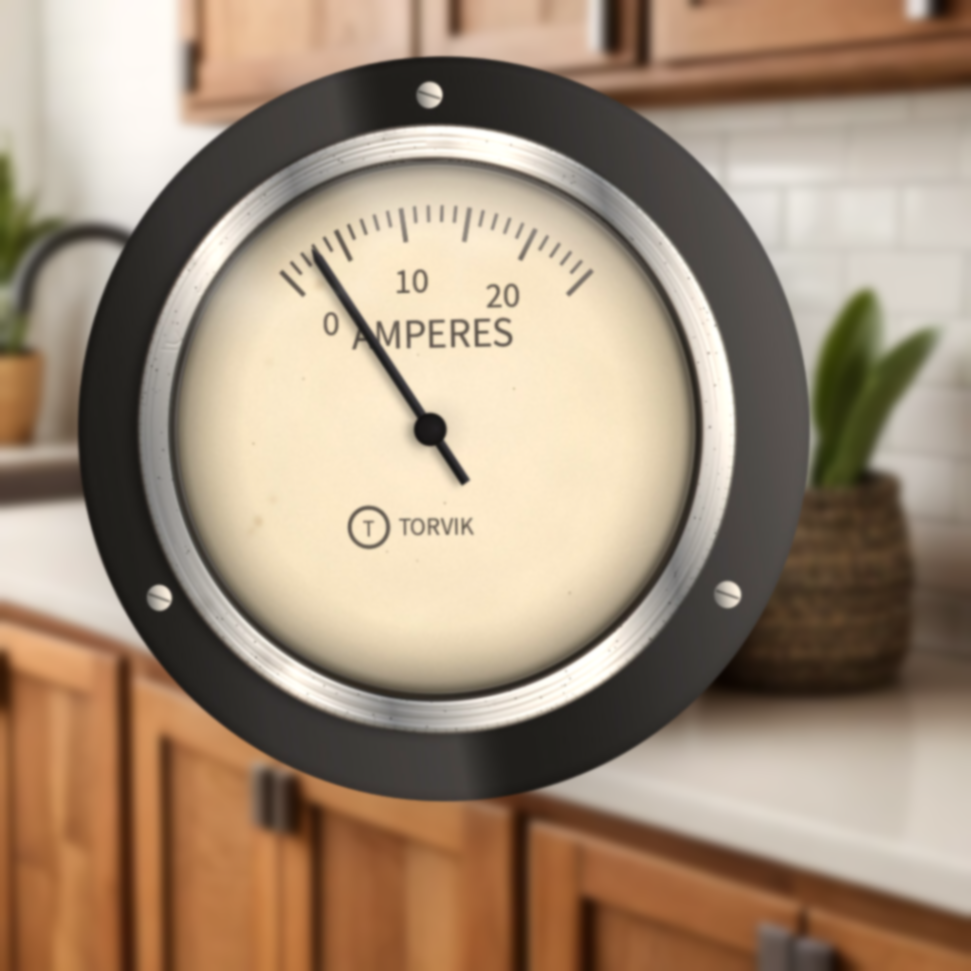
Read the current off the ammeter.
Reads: 3 A
